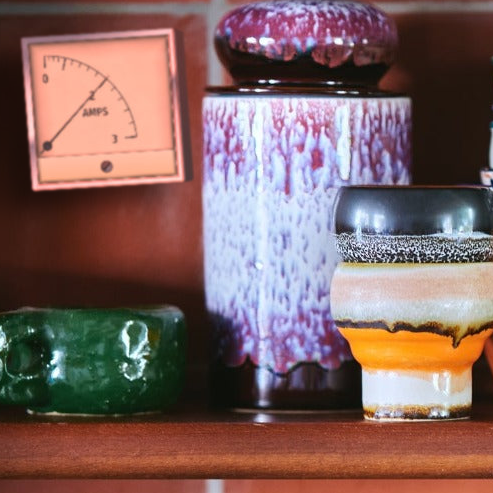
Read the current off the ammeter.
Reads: 2 A
